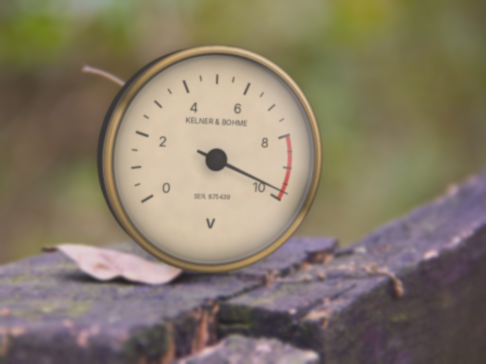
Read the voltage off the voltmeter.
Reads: 9.75 V
